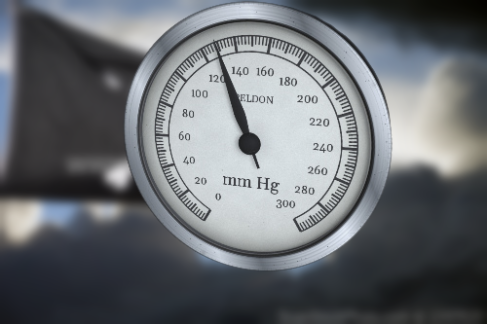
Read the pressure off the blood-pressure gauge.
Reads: 130 mmHg
